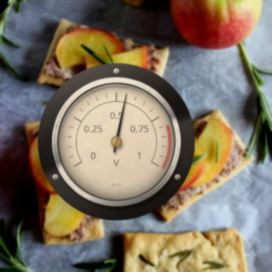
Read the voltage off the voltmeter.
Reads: 0.55 V
